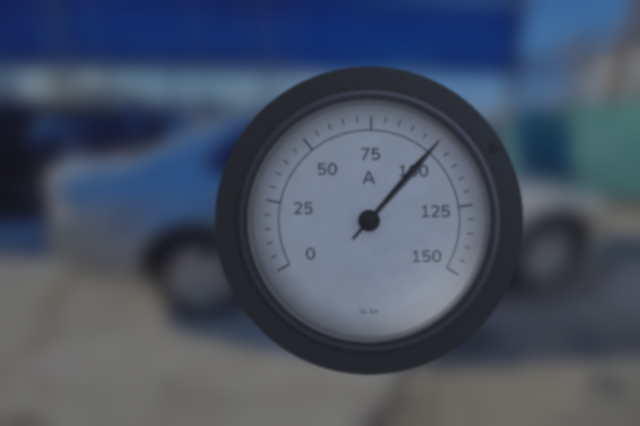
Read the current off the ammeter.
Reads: 100 A
